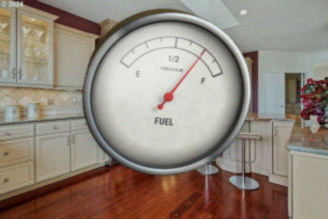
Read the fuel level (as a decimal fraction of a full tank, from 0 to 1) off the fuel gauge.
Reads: 0.75
